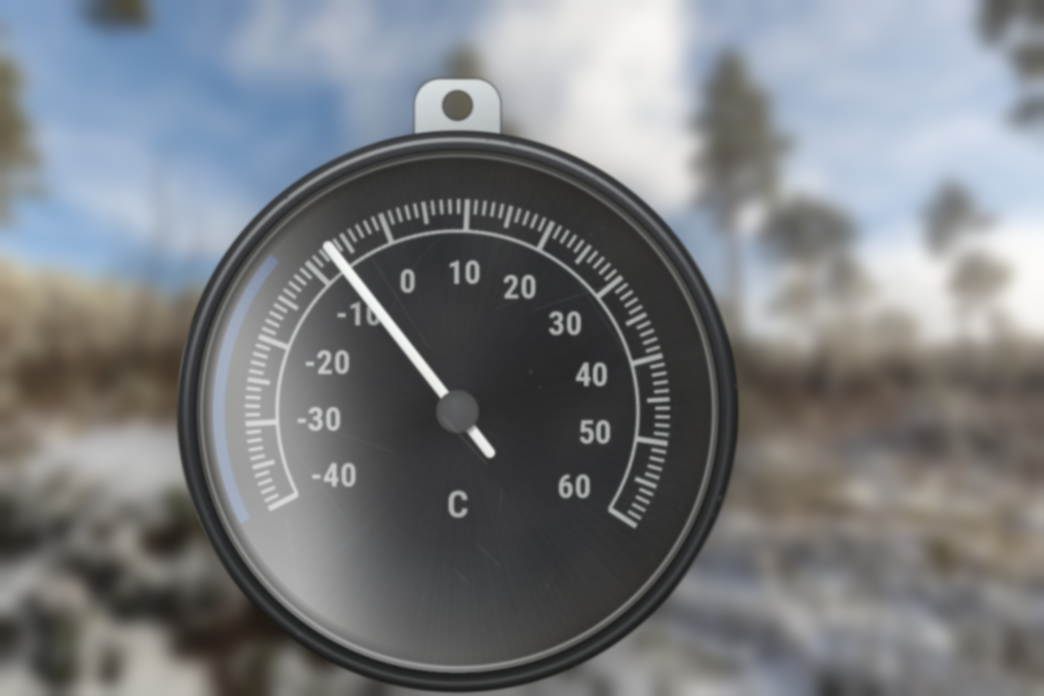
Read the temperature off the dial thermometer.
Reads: -7 °C
